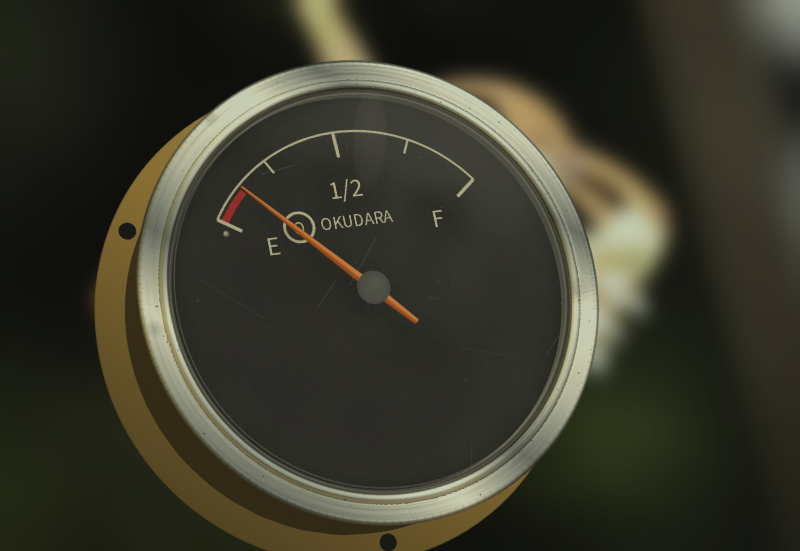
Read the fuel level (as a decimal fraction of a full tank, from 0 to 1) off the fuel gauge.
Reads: 0.125
